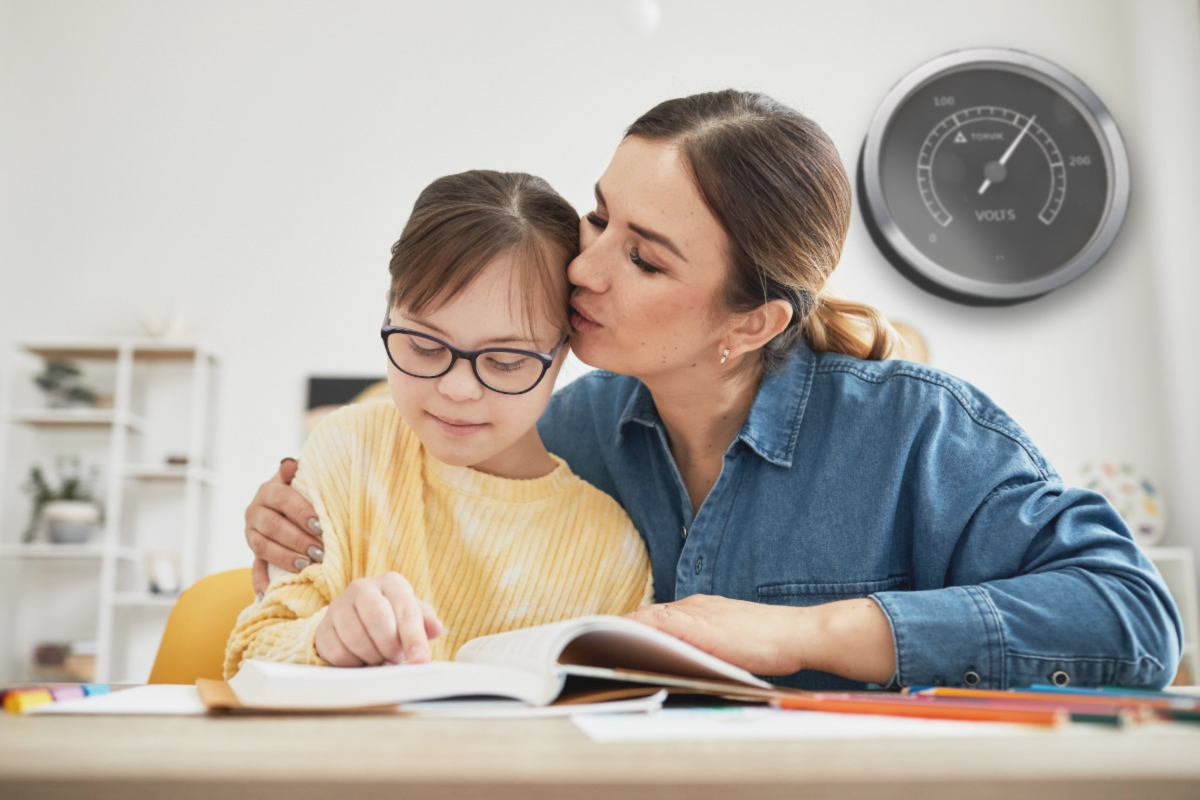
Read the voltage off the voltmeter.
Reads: 160 V
